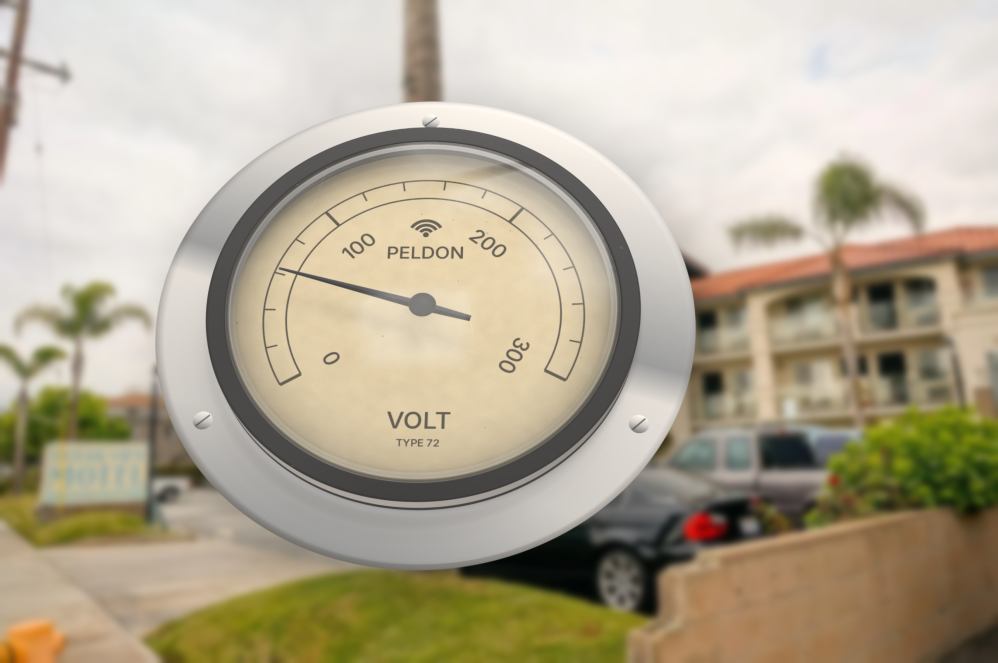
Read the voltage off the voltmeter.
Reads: 60 V
